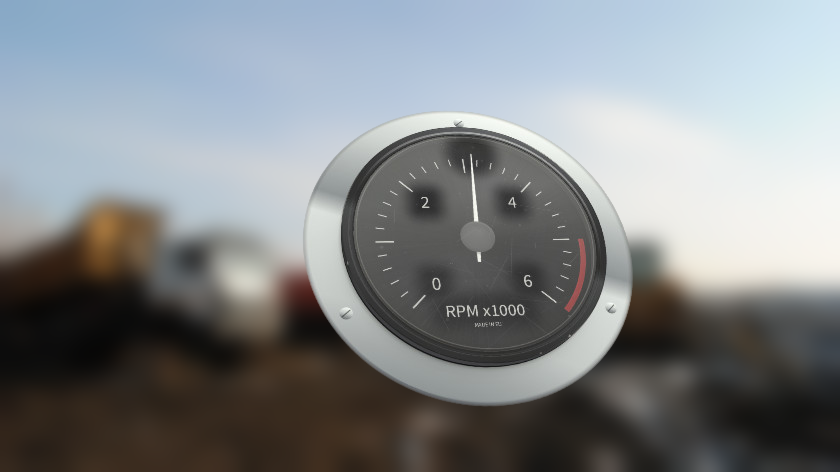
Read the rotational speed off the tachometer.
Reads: 3100 rpm
